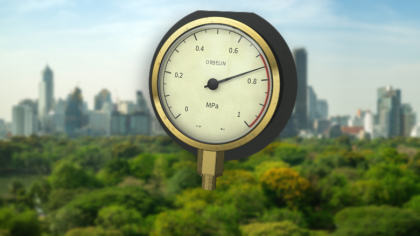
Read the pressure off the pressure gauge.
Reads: 0.75 MPa
